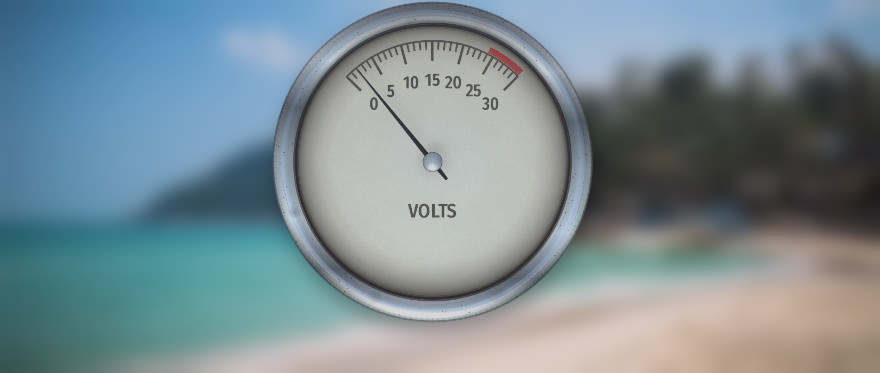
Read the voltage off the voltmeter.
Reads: 2 V
